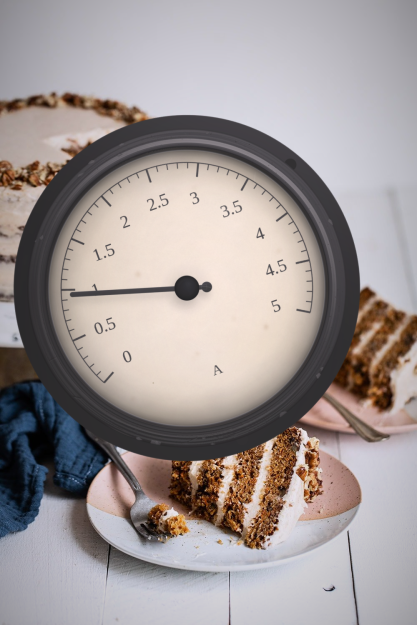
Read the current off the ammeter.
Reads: 0.95 A
